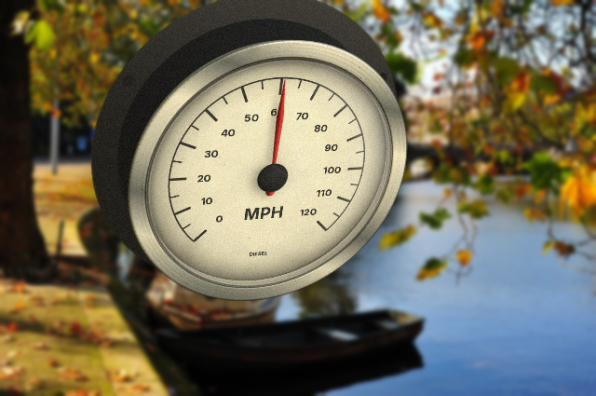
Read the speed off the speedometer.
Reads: 60 mph
